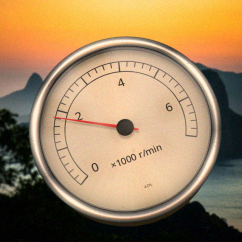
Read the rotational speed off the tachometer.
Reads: 1800 rpm
